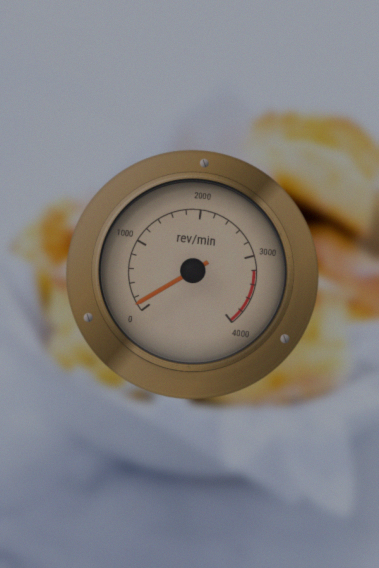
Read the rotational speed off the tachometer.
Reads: 100 rpm
